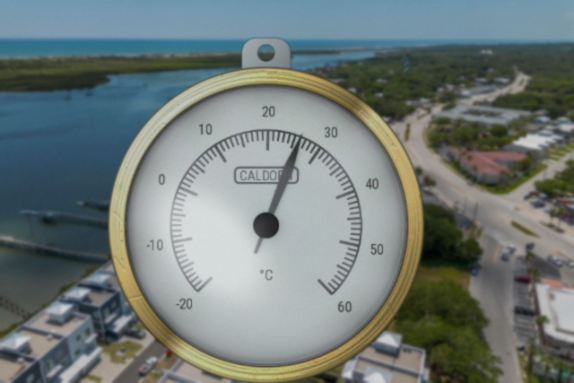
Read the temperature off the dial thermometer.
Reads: 26 °C
